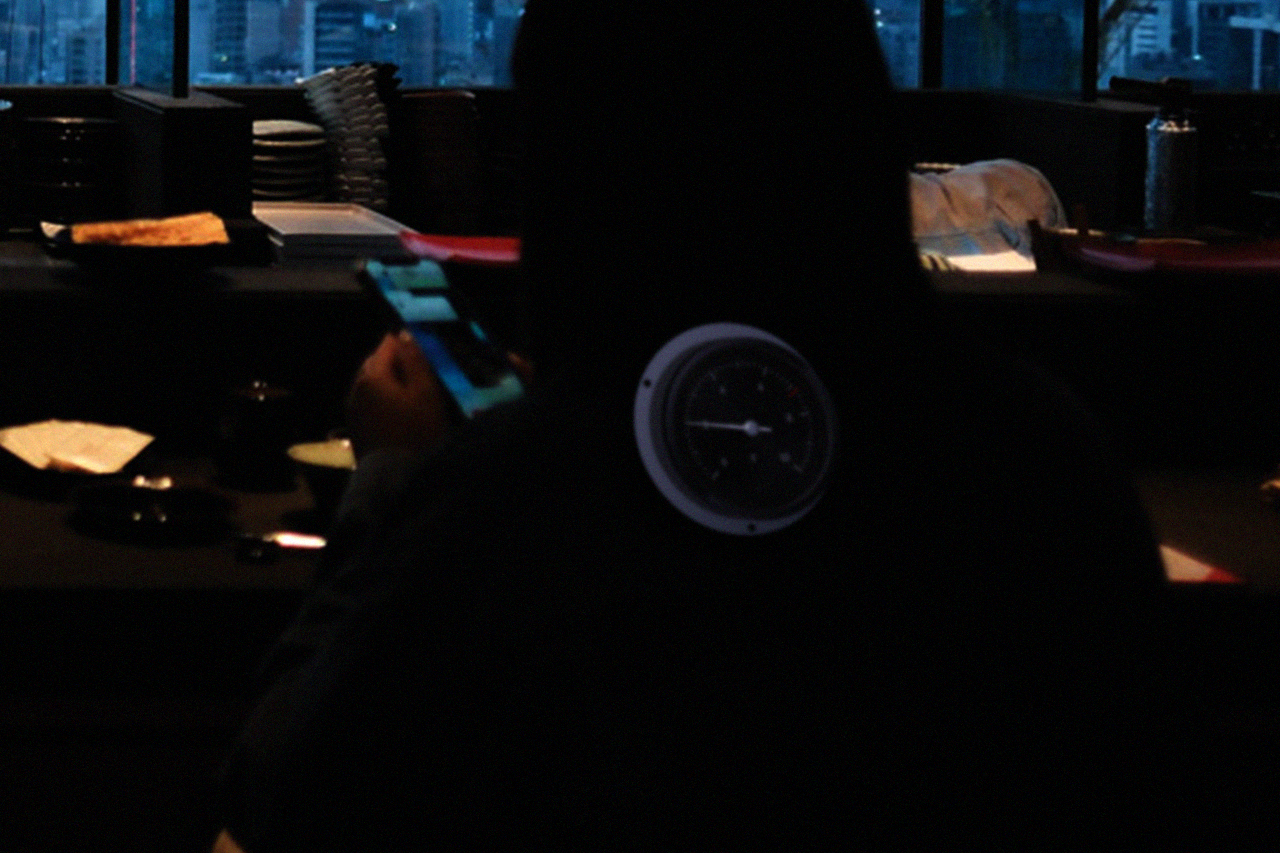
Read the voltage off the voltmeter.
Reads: 2 V
